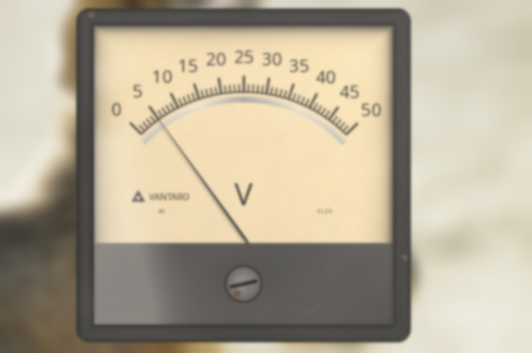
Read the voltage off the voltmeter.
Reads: 5 V
